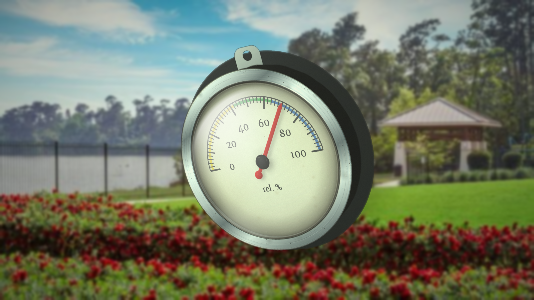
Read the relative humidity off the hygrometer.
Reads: 70 %
